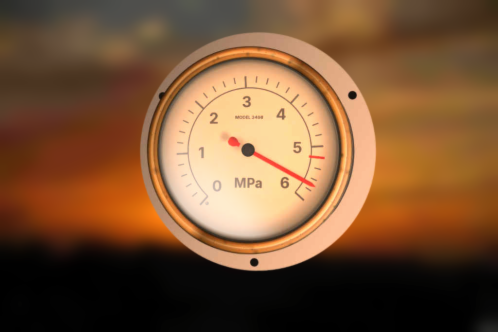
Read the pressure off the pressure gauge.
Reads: 5.7 MPa
